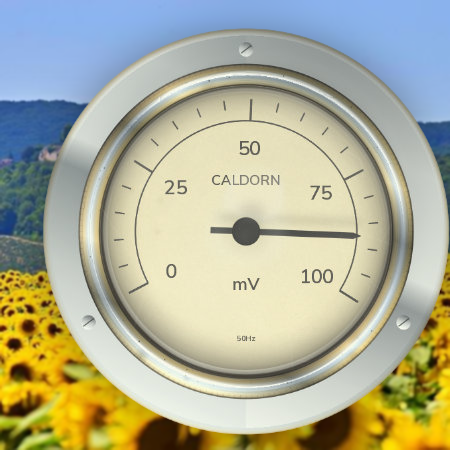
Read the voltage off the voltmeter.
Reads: 87.5 mV
